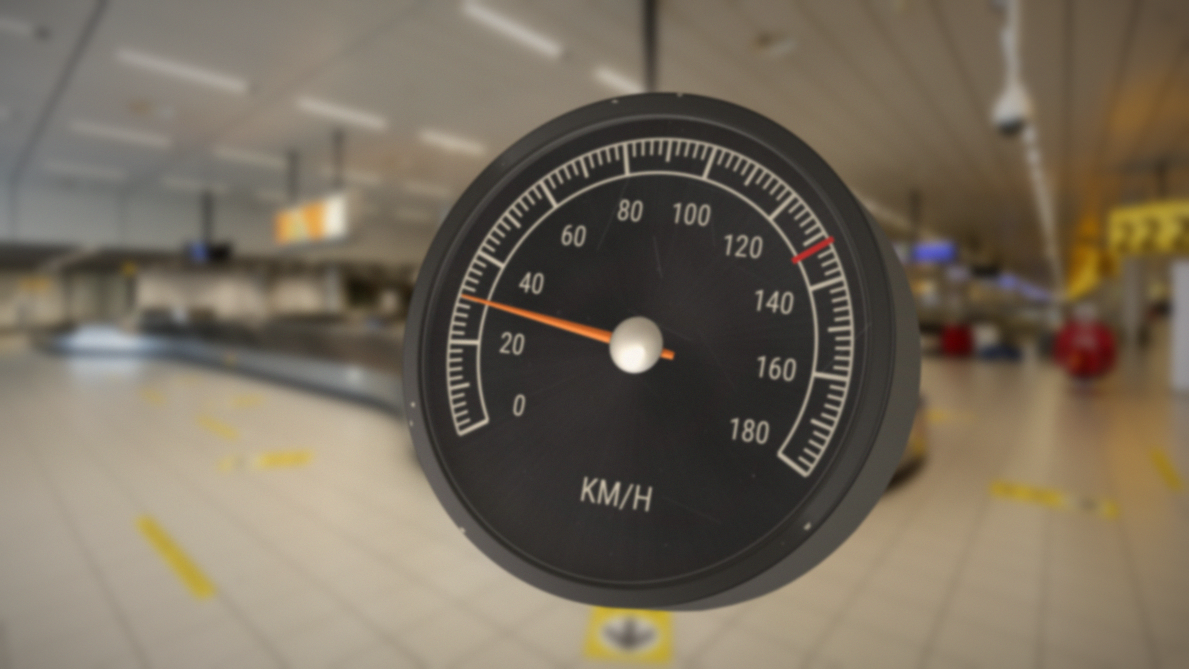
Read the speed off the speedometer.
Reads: 30 km/h
